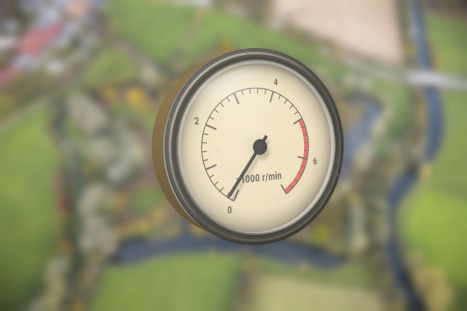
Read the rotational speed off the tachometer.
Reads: 200 rpm
